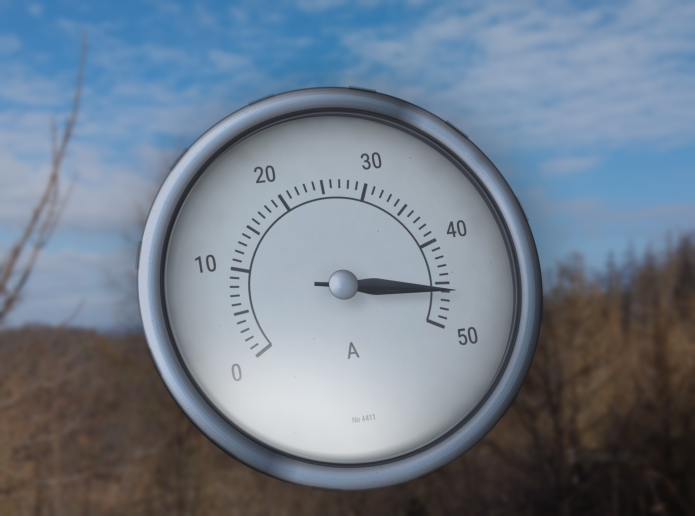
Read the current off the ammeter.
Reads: 46 A
